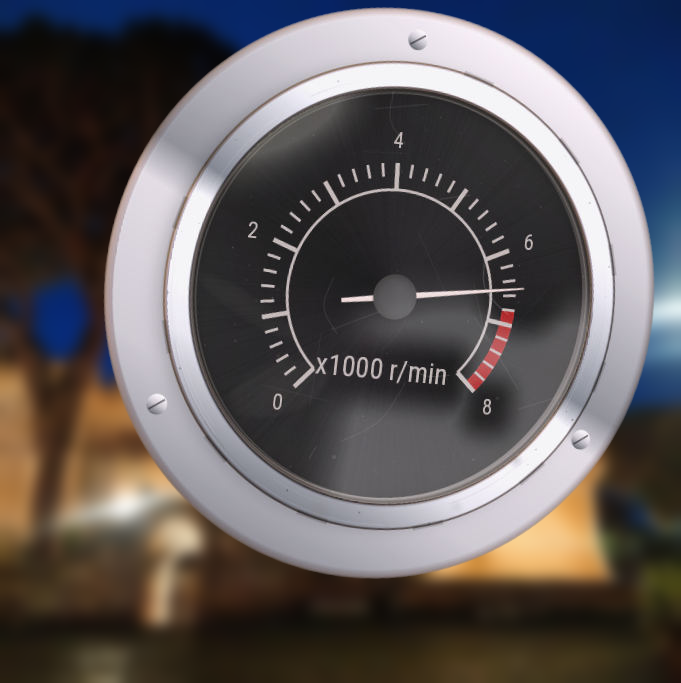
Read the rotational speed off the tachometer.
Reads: 6500 rpm
